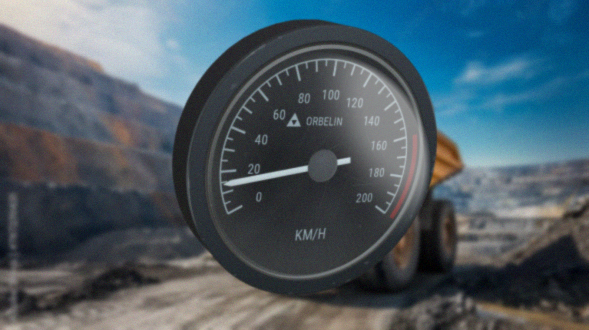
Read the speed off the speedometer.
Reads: 15 km/h
